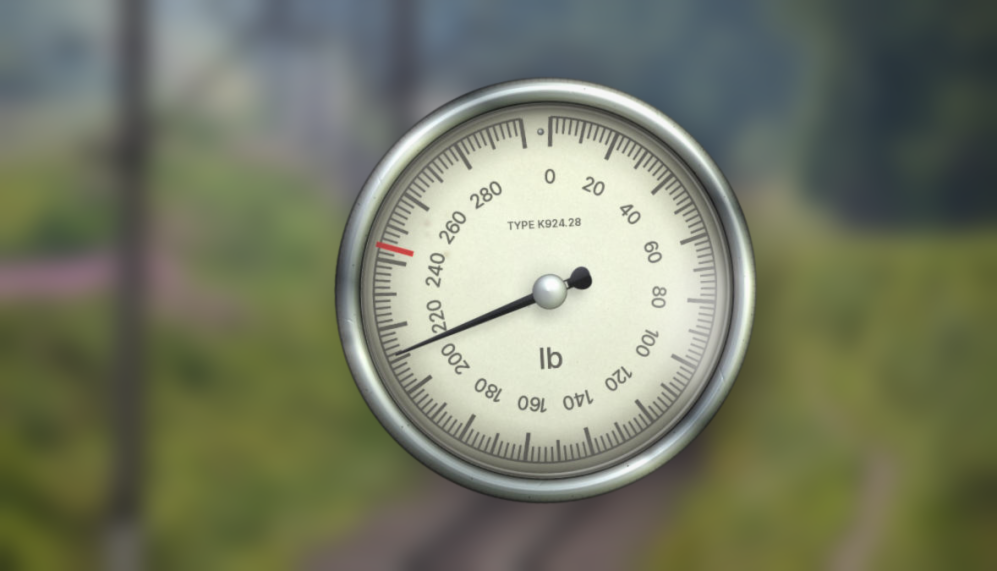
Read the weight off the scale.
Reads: 212 lb
